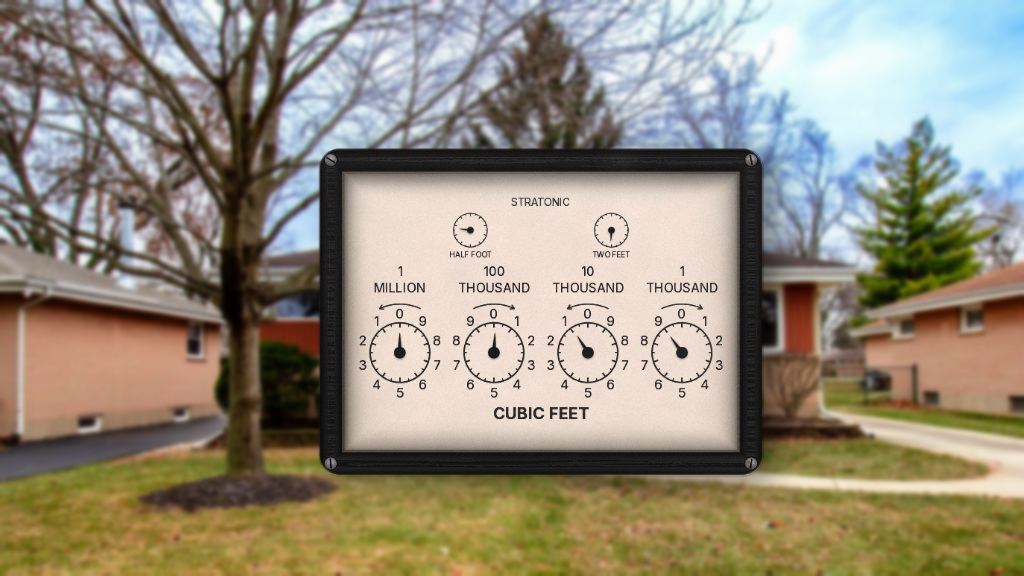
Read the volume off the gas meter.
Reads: 900 ft³
